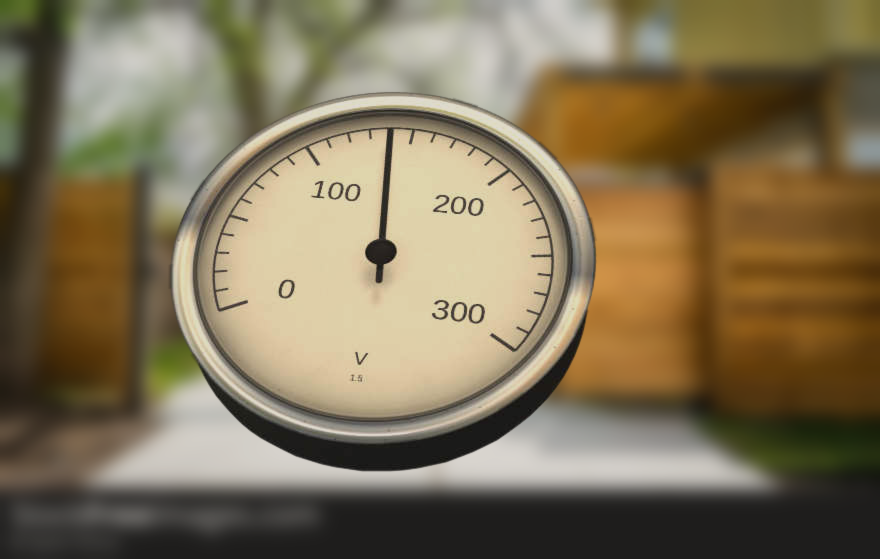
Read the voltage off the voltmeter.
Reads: 140 V
